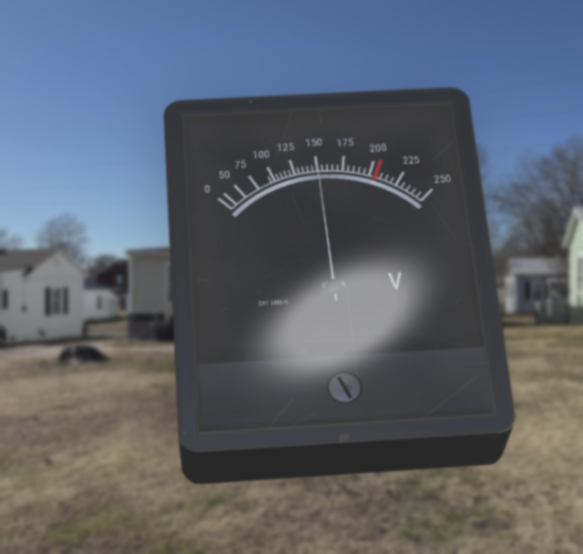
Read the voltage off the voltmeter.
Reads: 150 V
